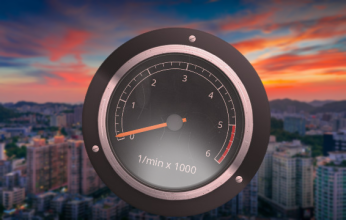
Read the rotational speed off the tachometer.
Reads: 100 rpm
